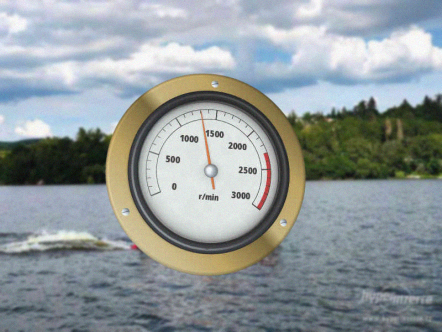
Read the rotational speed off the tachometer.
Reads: 1300 rpm
